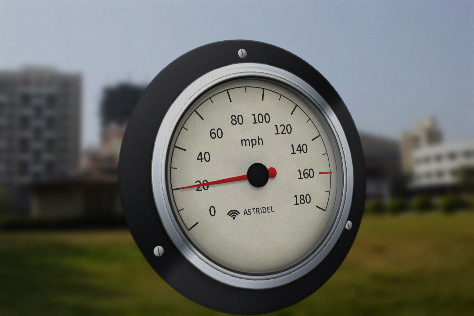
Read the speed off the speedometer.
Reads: 20 mph
